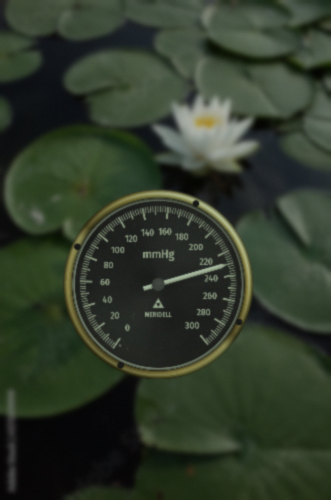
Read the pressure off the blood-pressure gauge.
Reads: 230 mmHg
